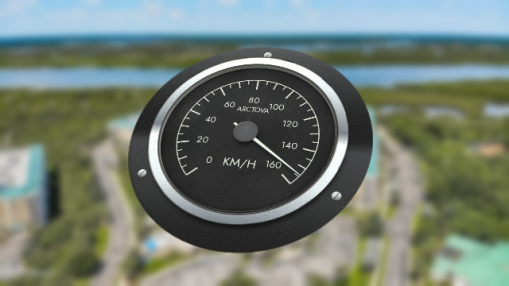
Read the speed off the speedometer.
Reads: 155 km/h
